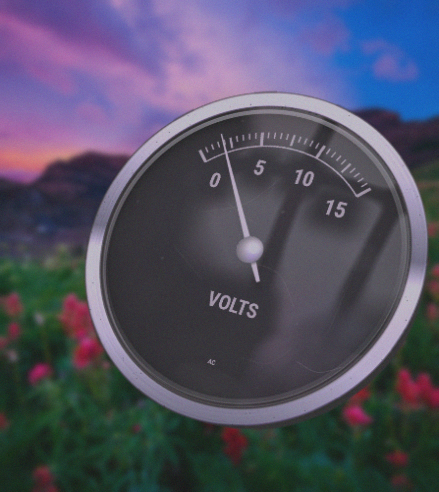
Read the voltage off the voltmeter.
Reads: 2 V
